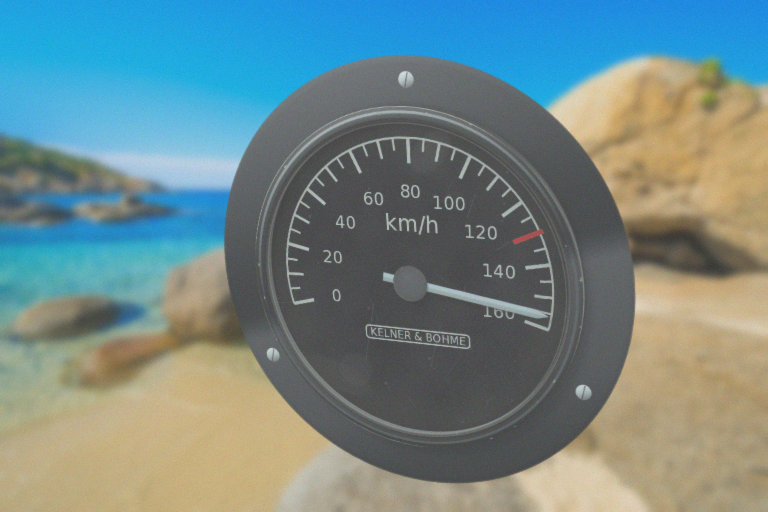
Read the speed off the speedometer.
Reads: 155 km/h
